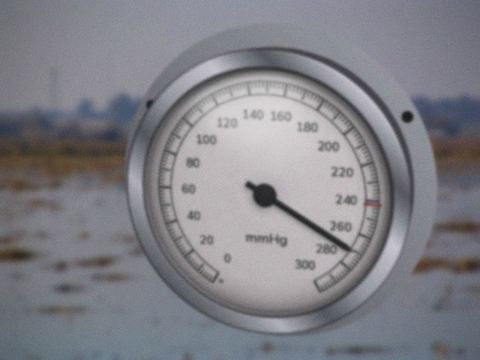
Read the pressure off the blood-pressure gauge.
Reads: 270 mmHg
